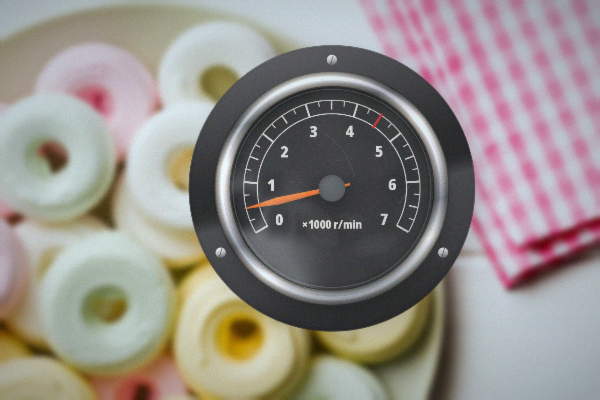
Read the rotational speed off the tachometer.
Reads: 500 rpm
